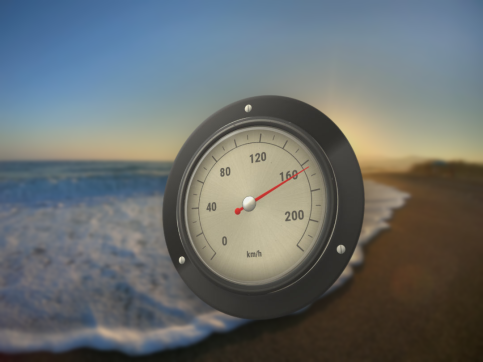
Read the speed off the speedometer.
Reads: 165 km/h
